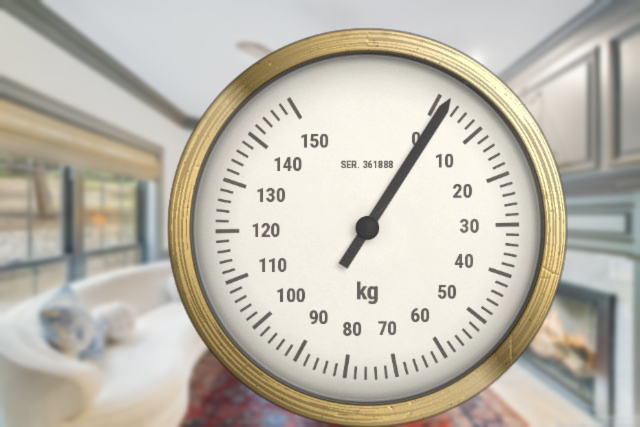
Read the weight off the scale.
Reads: 2 kg
